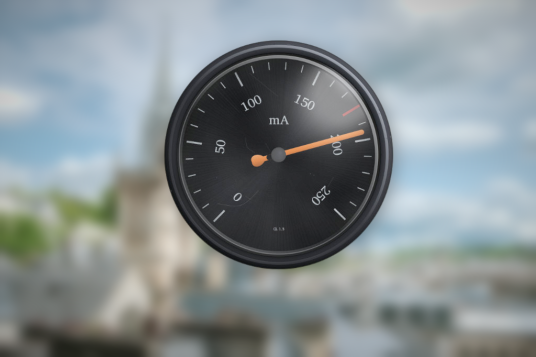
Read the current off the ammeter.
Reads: 195 mA
